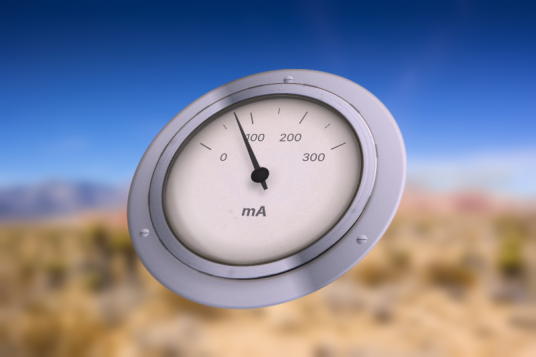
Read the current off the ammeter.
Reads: 75 mA
